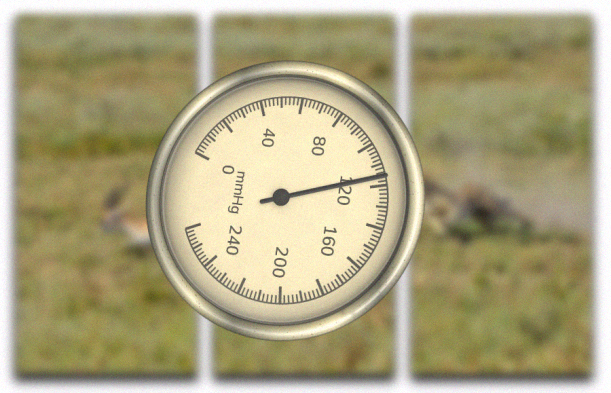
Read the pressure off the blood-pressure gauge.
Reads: 116 mmHg
